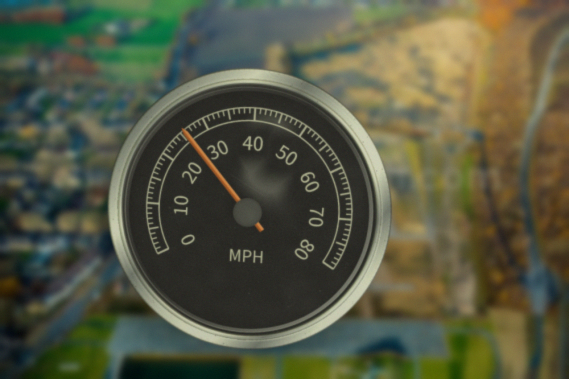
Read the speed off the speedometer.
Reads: 26 mph
